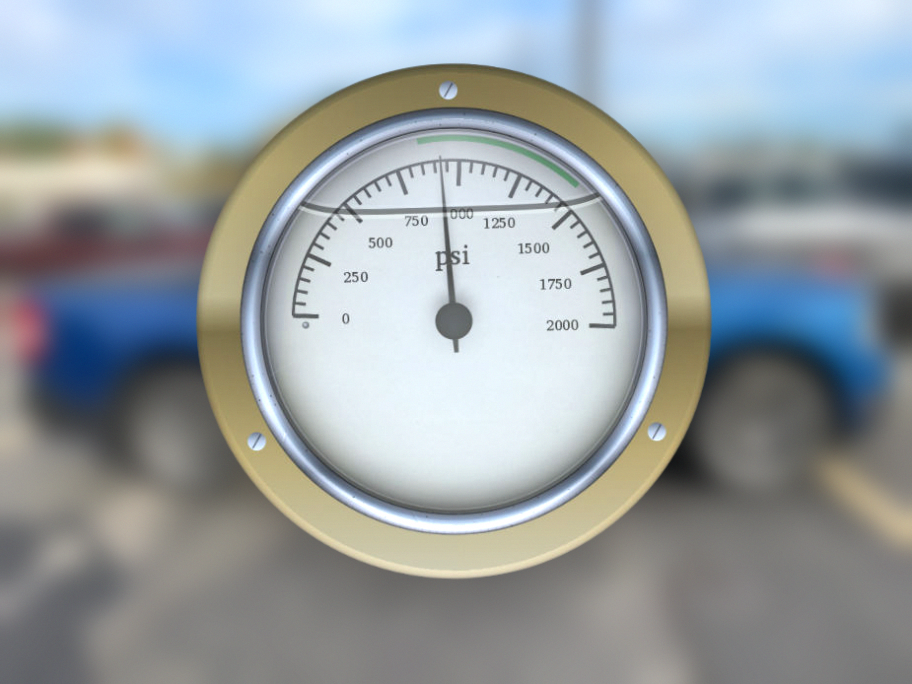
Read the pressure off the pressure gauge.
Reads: 925 psi
